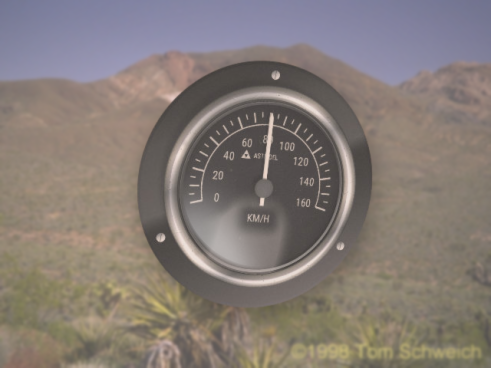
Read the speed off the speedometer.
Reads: 80 km/h
